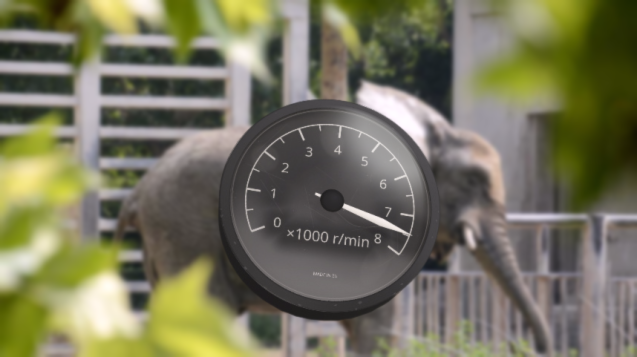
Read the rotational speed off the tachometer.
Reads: 7500 rpm
